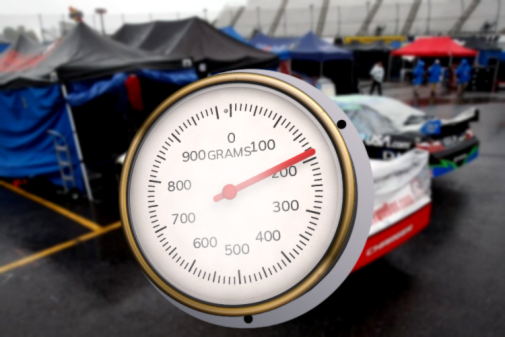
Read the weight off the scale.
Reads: 190 g
